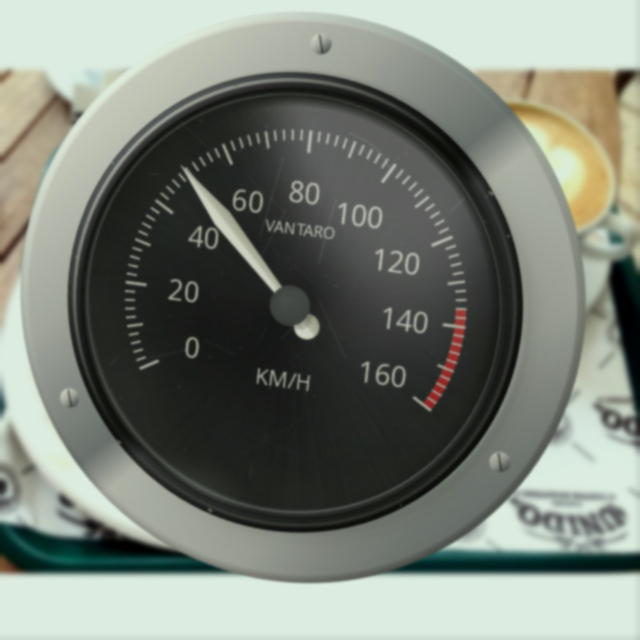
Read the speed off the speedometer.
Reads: 50 km/h
